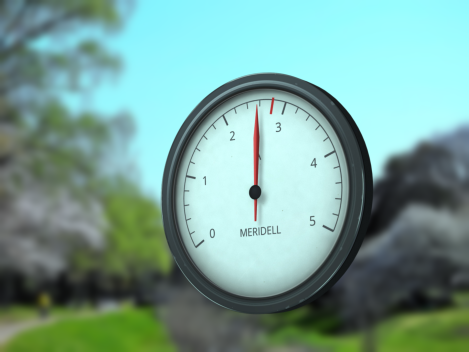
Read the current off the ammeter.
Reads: 2.6 A
